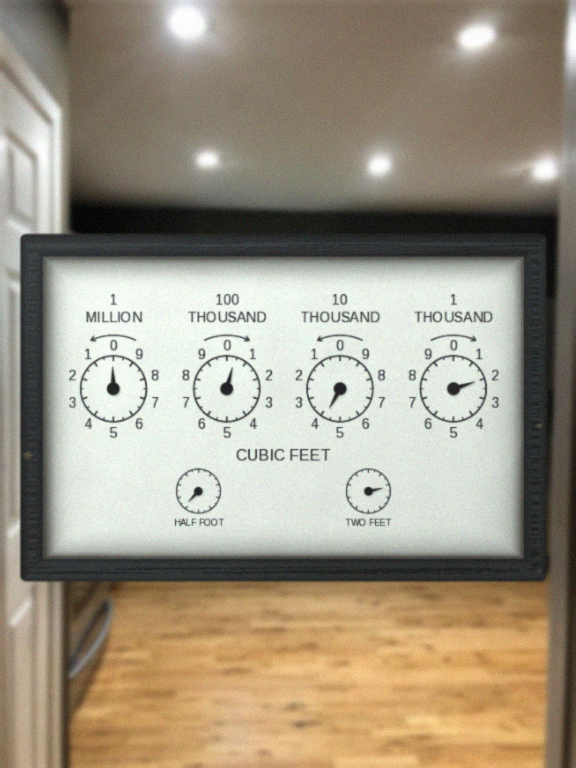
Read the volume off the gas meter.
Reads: 4200 ft³
